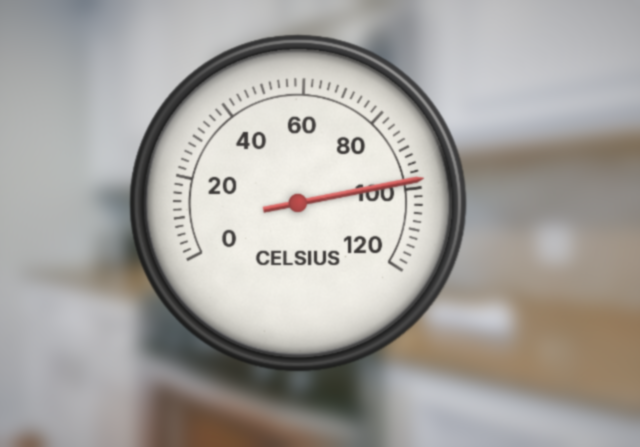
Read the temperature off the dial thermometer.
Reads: 98 °C
